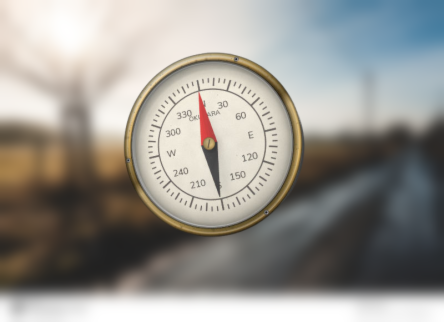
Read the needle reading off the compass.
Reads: 0 °
